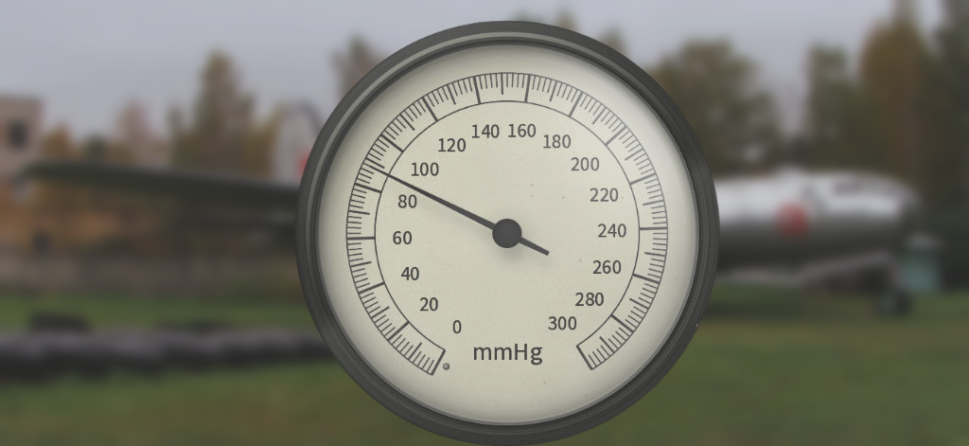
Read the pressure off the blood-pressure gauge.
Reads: 88 mmHg
